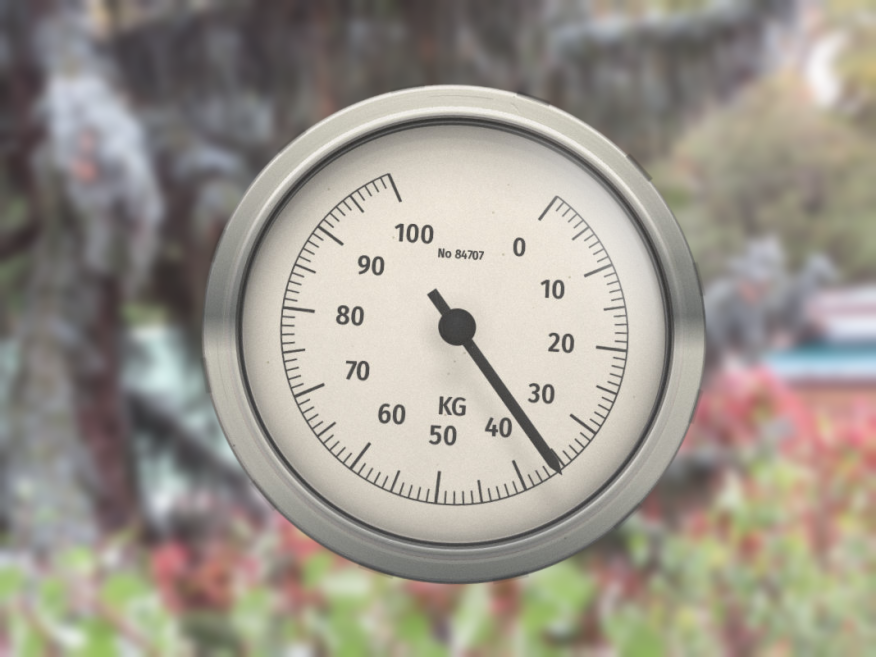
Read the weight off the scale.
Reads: 36 kg
